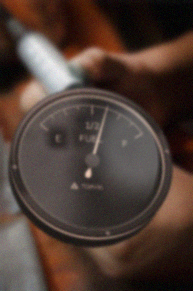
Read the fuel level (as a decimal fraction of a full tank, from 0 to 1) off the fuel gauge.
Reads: 0.625
